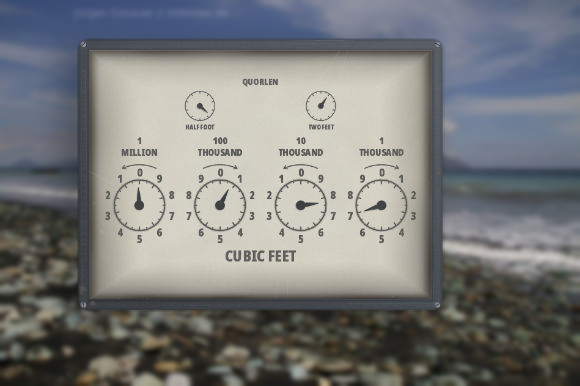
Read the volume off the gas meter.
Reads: 7700 ft³
